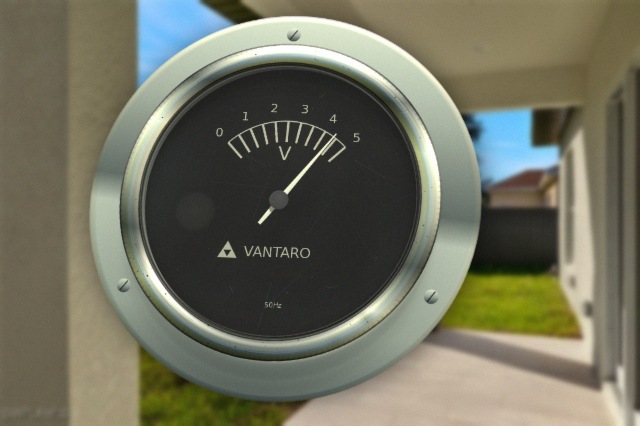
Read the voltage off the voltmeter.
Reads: 4.5 V
